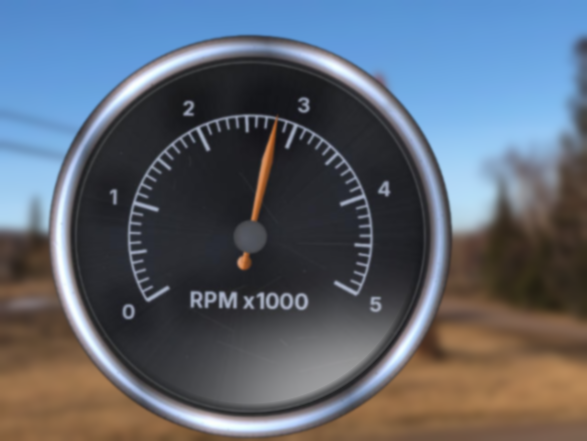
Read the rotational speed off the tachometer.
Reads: 2800 rpm
